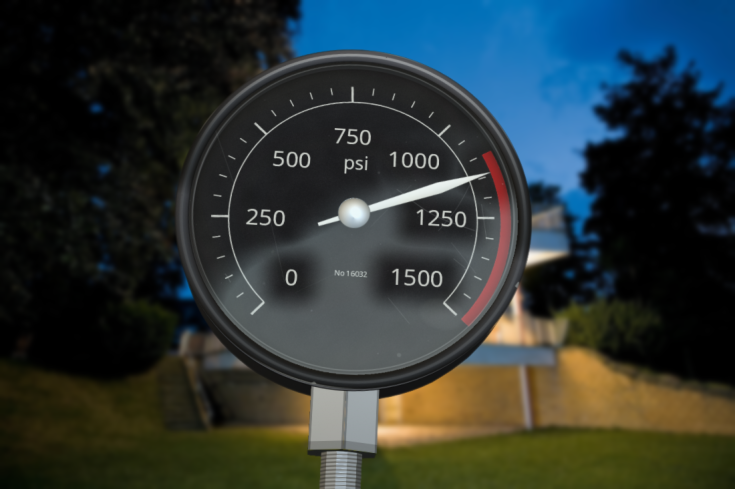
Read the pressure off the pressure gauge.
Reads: 1150 psi
